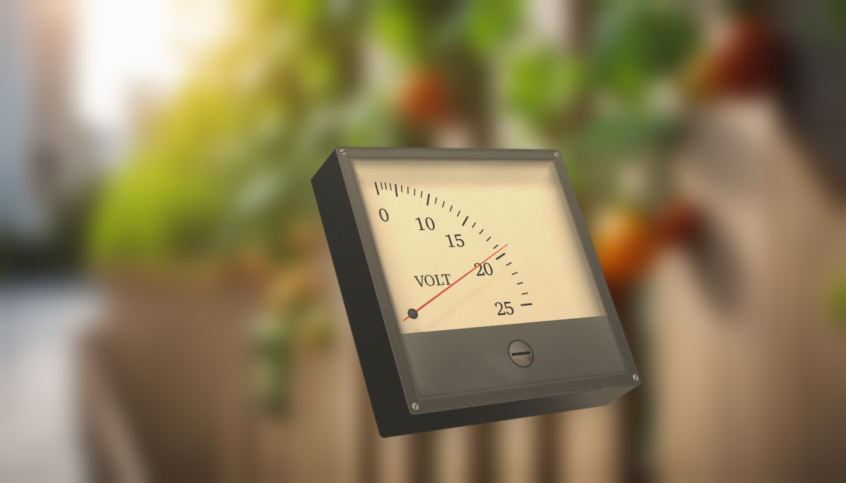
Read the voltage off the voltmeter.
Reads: 19.5 V
